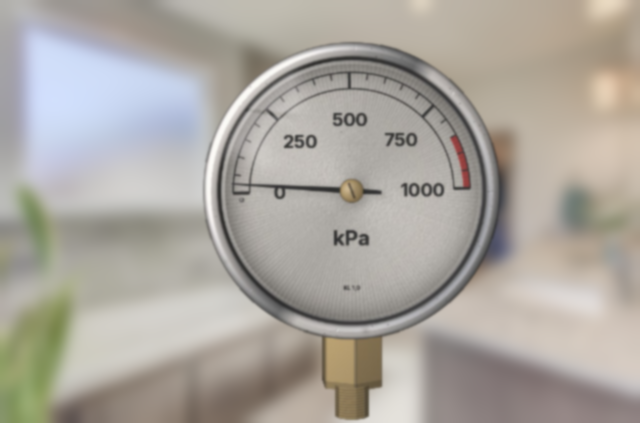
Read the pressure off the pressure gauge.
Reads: 25 kPa
